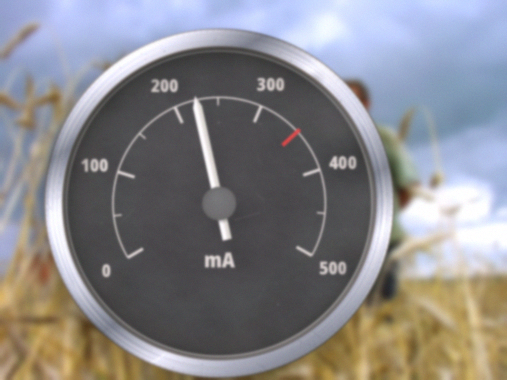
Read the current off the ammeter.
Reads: 225 mA
